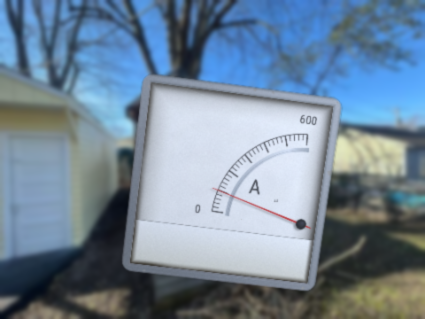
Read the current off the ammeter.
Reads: 100 A
